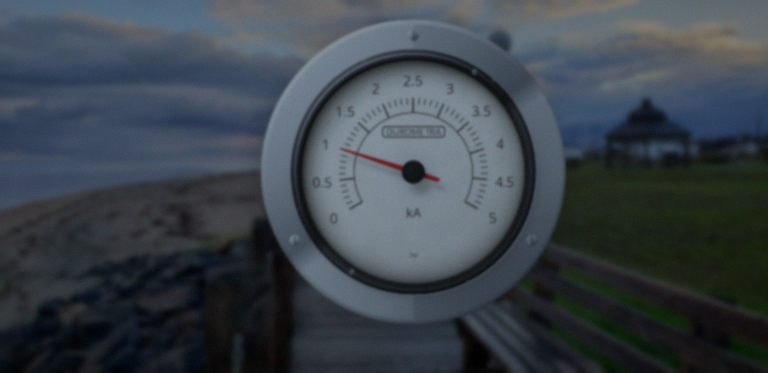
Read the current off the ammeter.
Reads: 1 kA
